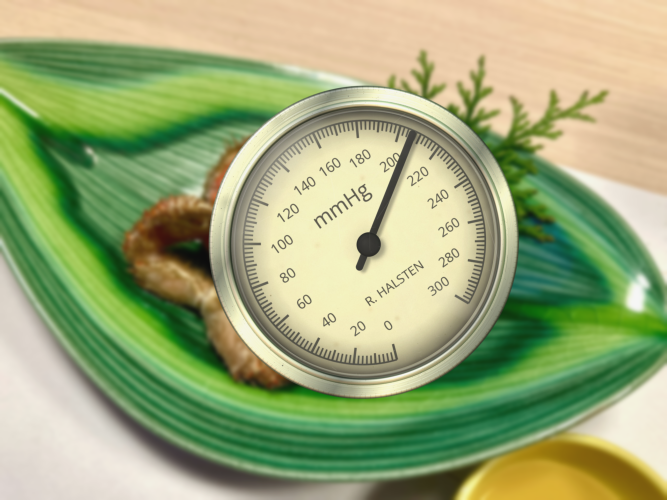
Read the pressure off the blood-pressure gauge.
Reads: 206 mmHg
